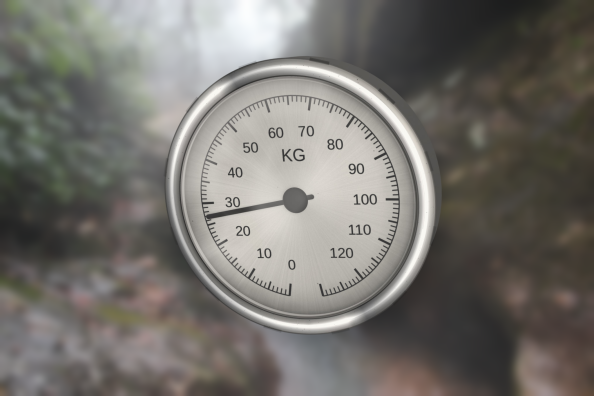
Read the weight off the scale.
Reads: 27 kg
